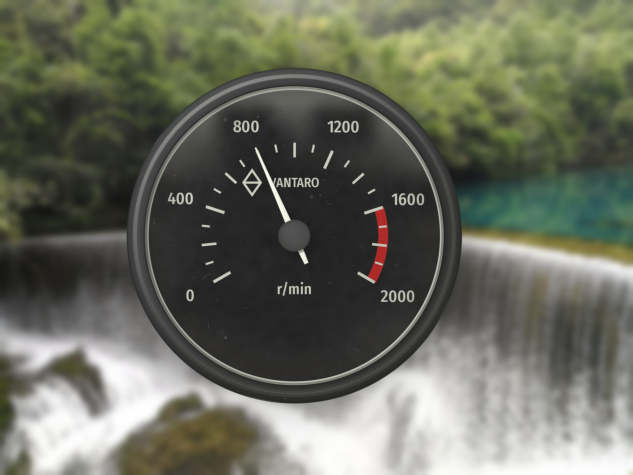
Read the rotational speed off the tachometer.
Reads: 800 rpm
